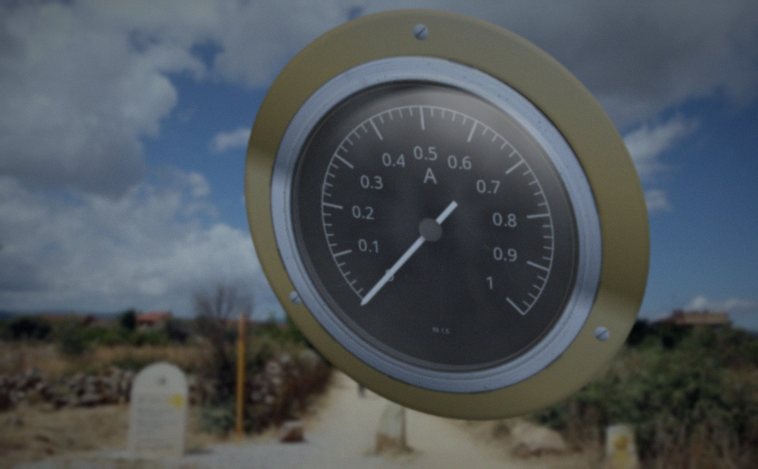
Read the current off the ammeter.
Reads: 0 A
